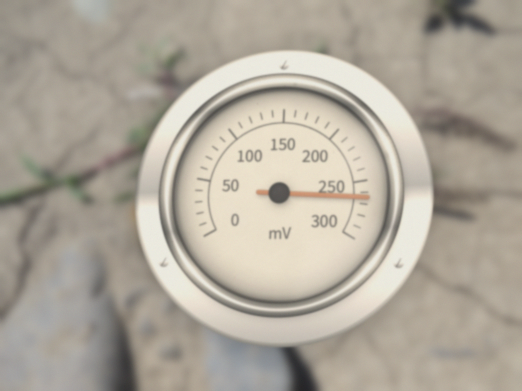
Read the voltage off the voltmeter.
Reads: 265 mV
